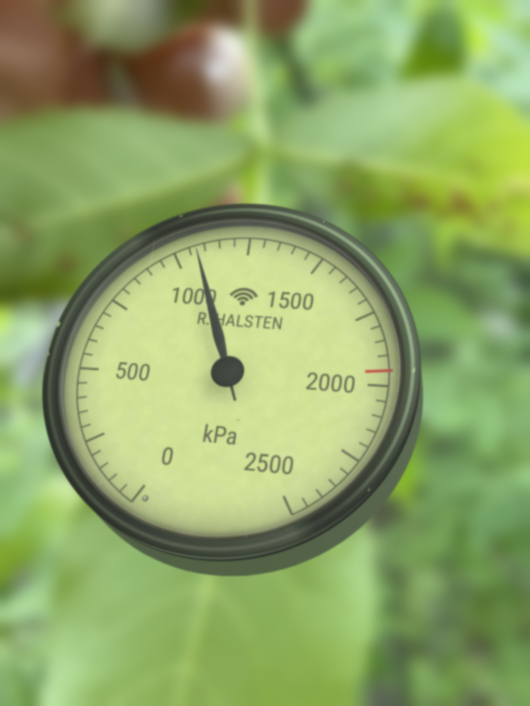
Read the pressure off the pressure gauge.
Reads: 1075 kPa
